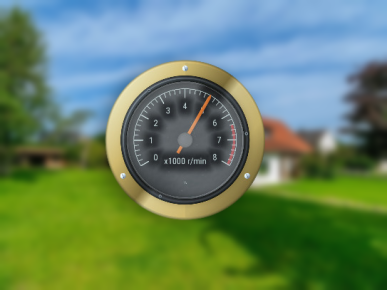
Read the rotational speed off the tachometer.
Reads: 5000 rpm
